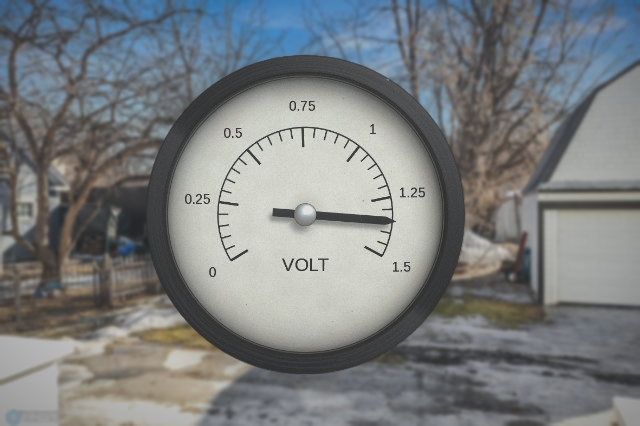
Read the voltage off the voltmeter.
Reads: 1.35 V
